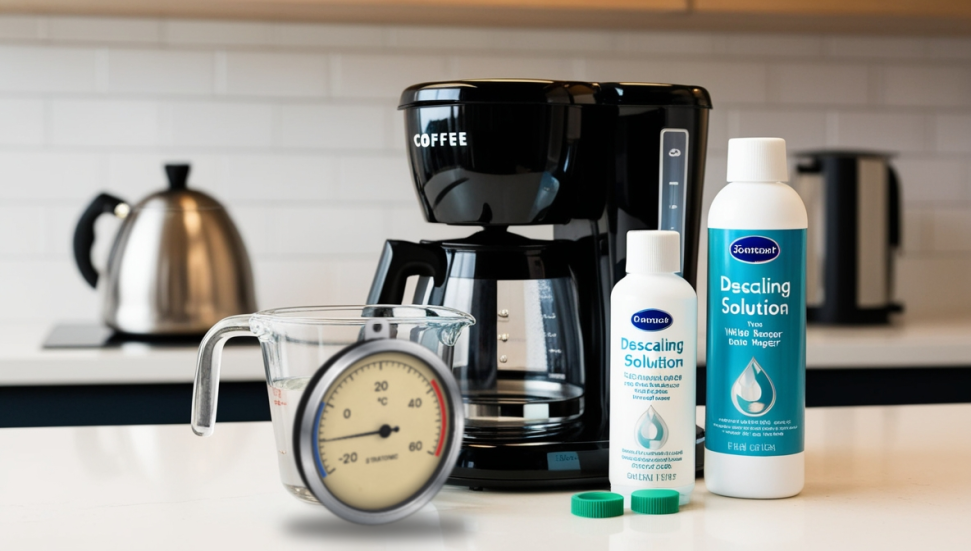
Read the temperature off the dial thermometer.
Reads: -10 °C
